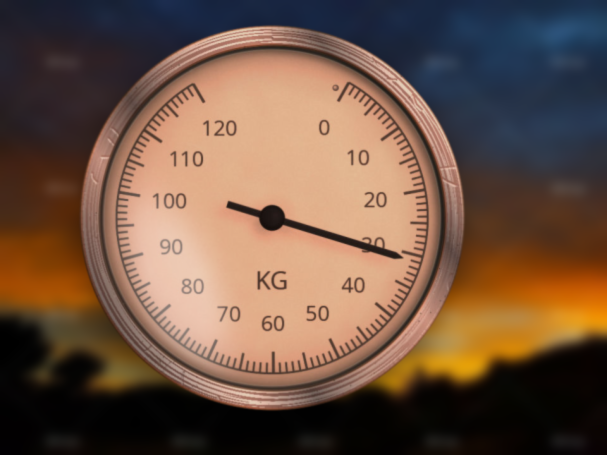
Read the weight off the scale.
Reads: 31 kg
